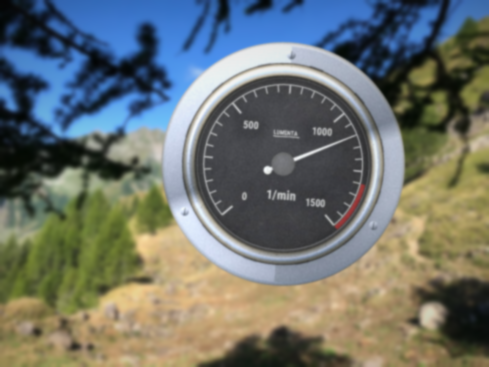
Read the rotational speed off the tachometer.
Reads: 1100 rpm
